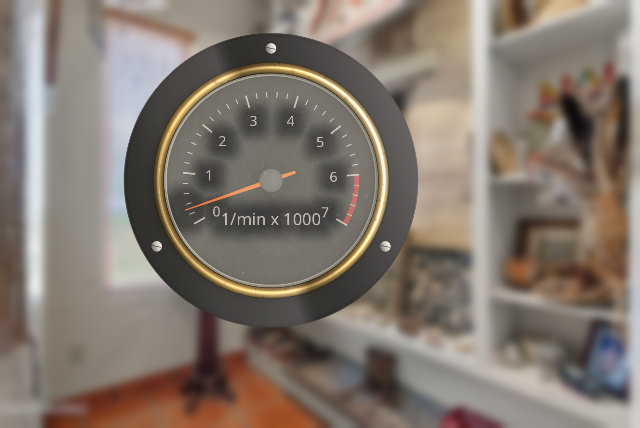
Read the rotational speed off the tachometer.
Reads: 300 rpm
